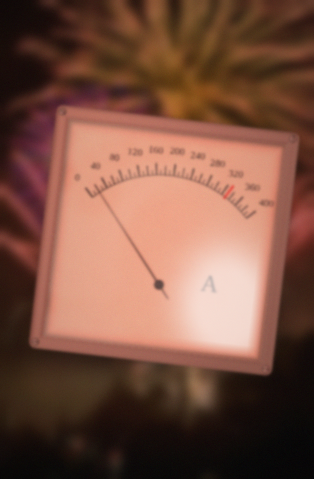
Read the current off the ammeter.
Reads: 20 A
